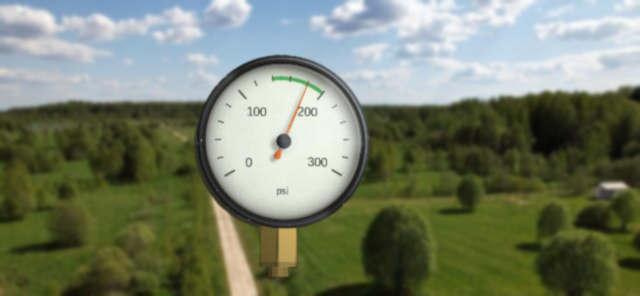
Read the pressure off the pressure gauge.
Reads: 180 psi
